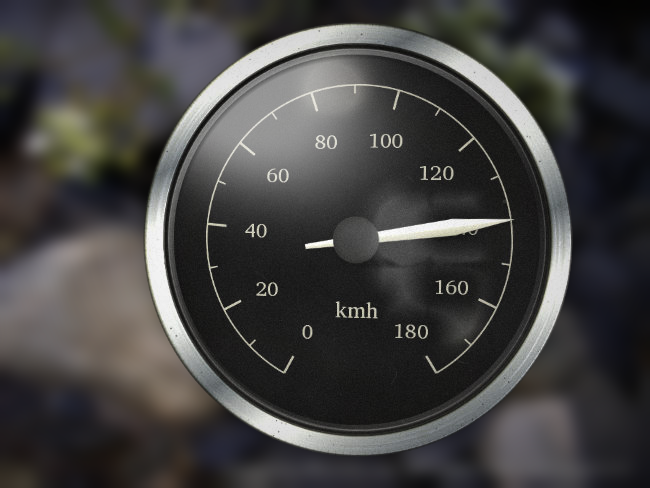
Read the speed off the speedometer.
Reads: 140 km/h
